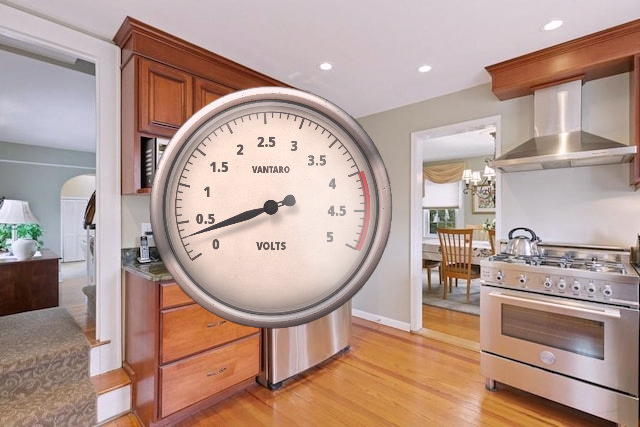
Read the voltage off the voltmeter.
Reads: 0.3 V
